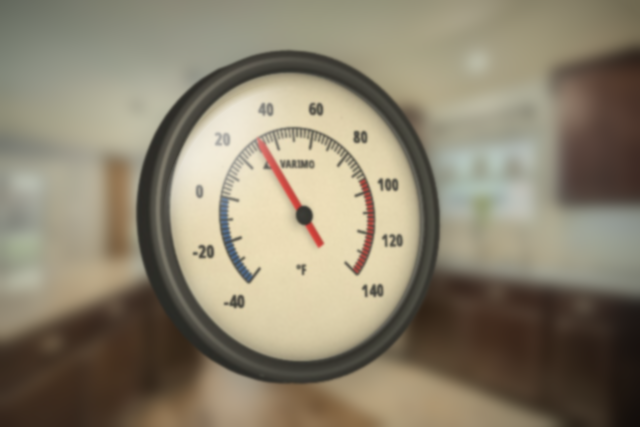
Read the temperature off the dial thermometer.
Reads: 30 °F
